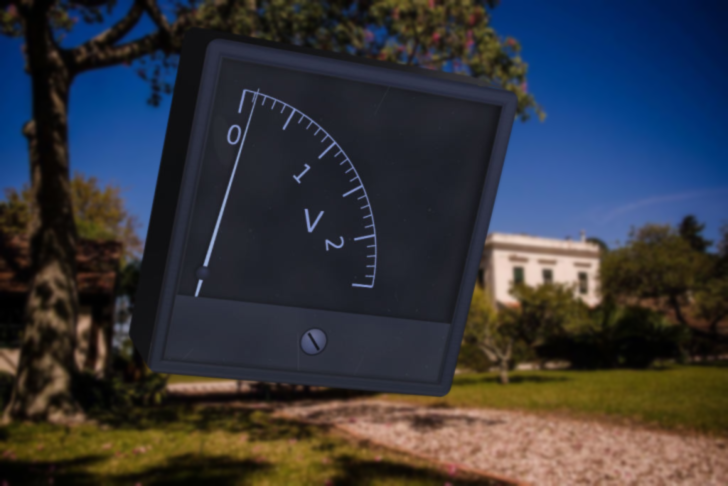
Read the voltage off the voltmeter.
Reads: 0.1 V
